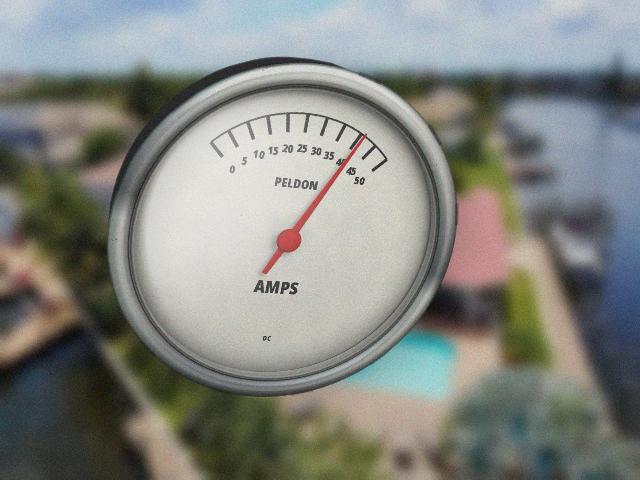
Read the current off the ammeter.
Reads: 40 A
